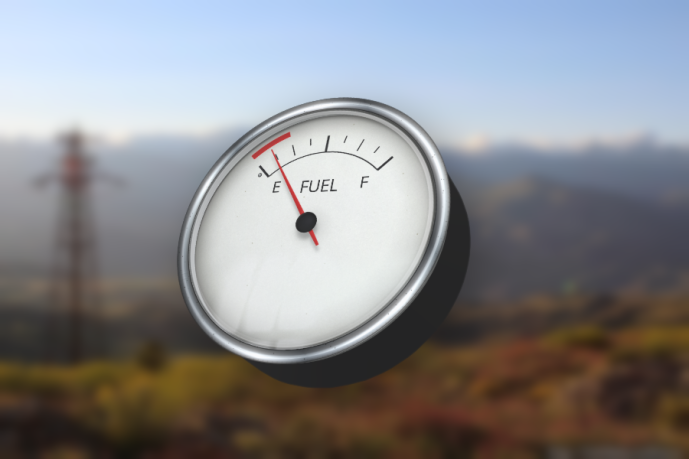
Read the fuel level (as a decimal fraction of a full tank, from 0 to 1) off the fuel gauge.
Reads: 0.125
